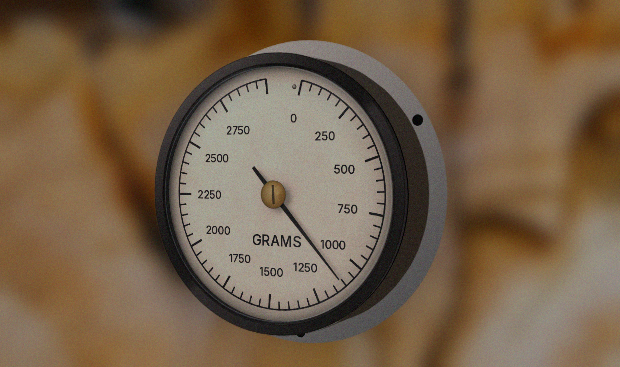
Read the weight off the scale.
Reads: 1100 g
